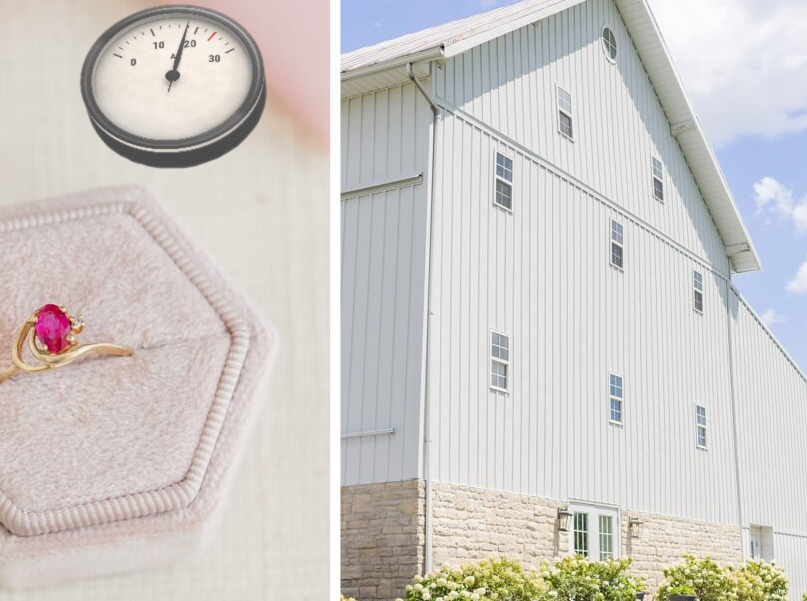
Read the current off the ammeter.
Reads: 18 A
